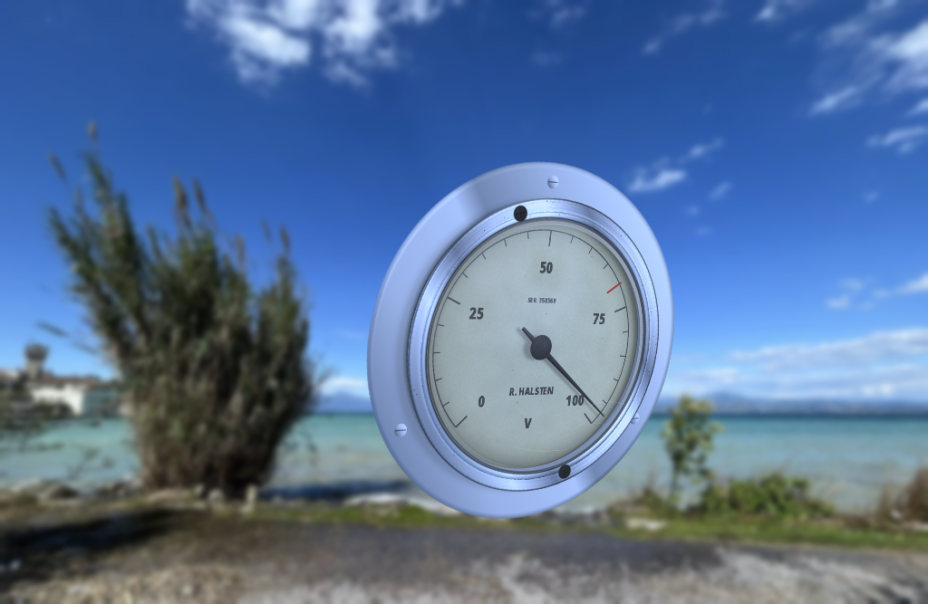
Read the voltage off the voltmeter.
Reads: 97.5 V
